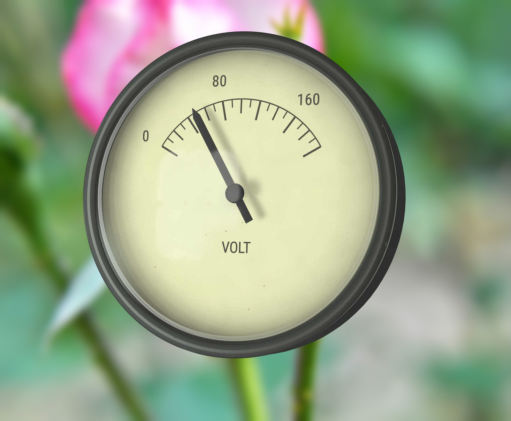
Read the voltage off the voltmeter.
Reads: 50 V
